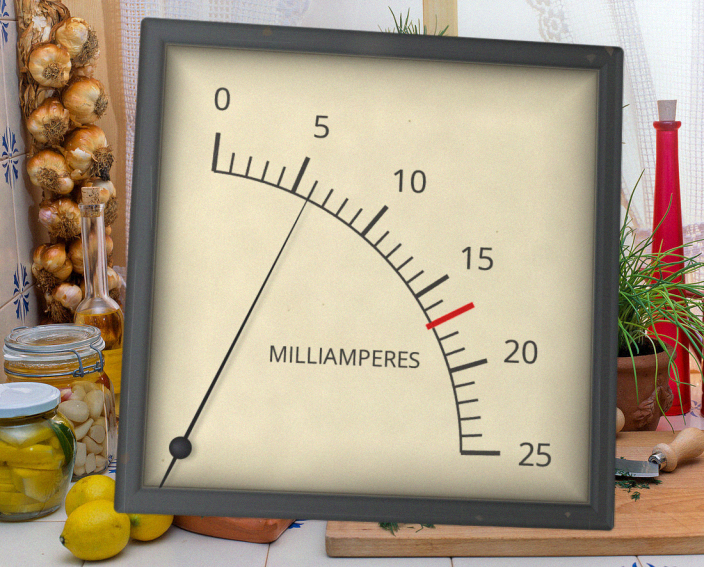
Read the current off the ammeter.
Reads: 6 mA
